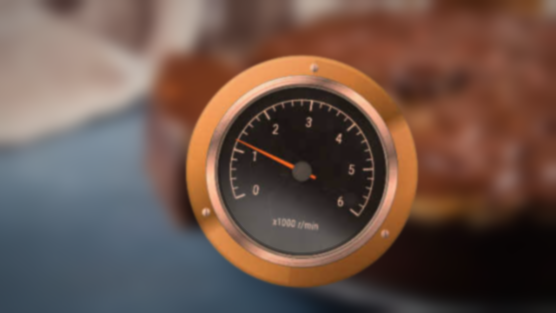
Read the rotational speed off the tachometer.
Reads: 1200 rpm
